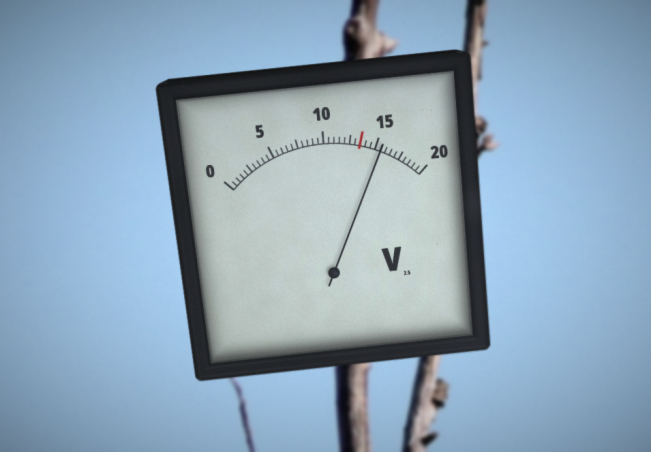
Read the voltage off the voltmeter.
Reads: 15.5 V
